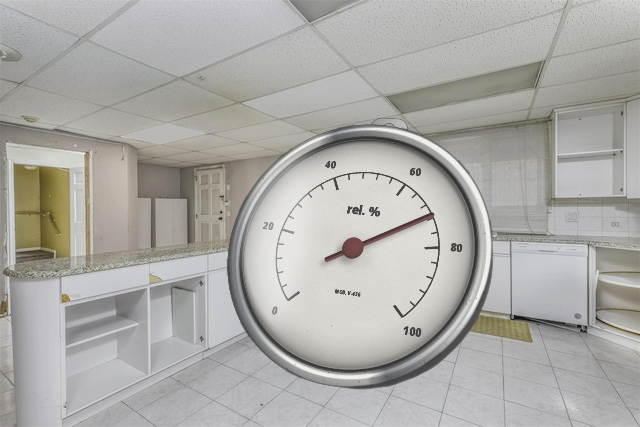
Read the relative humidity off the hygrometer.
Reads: 72 %
